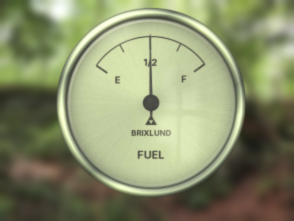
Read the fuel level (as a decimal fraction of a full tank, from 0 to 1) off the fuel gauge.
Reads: 0.5
